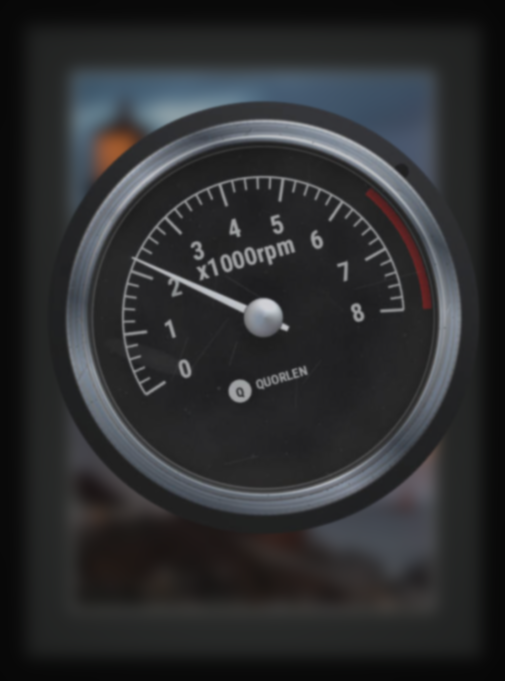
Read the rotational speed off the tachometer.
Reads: 2200 rpm
